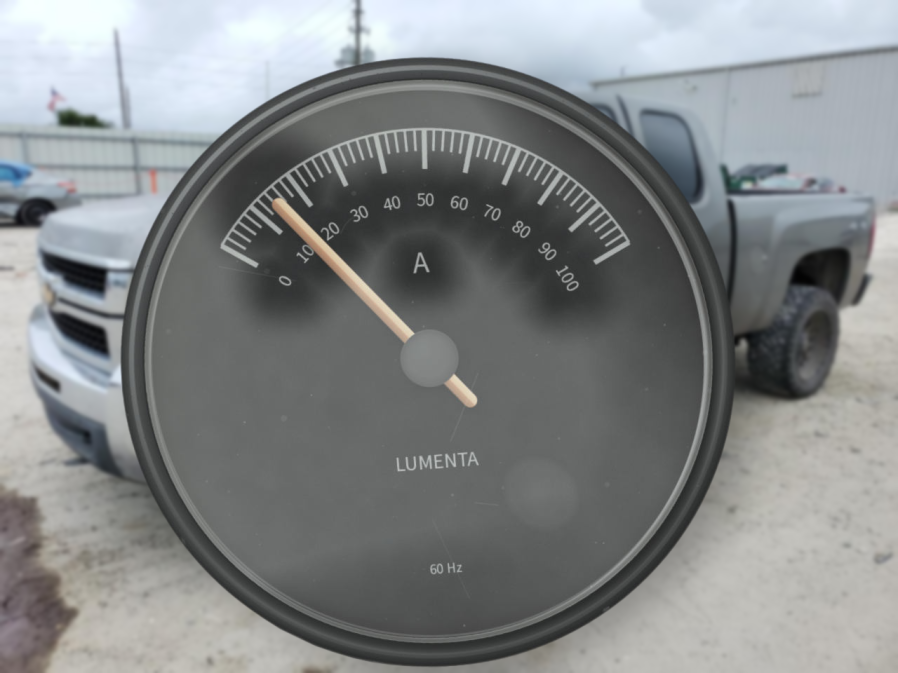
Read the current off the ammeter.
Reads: 14 A
